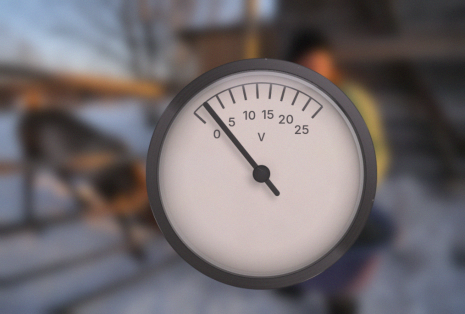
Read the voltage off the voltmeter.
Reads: 2.5 V
